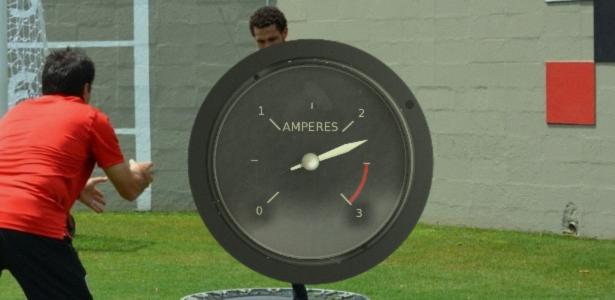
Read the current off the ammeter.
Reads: 2.25 A
